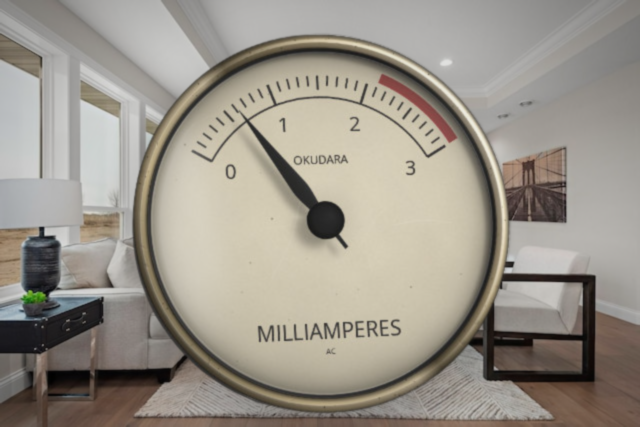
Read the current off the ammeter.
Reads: 0.6 mA
